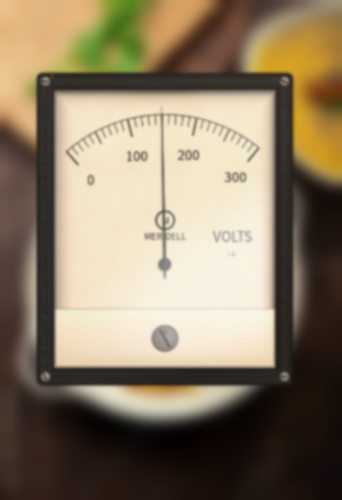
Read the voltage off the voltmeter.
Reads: 150 V
